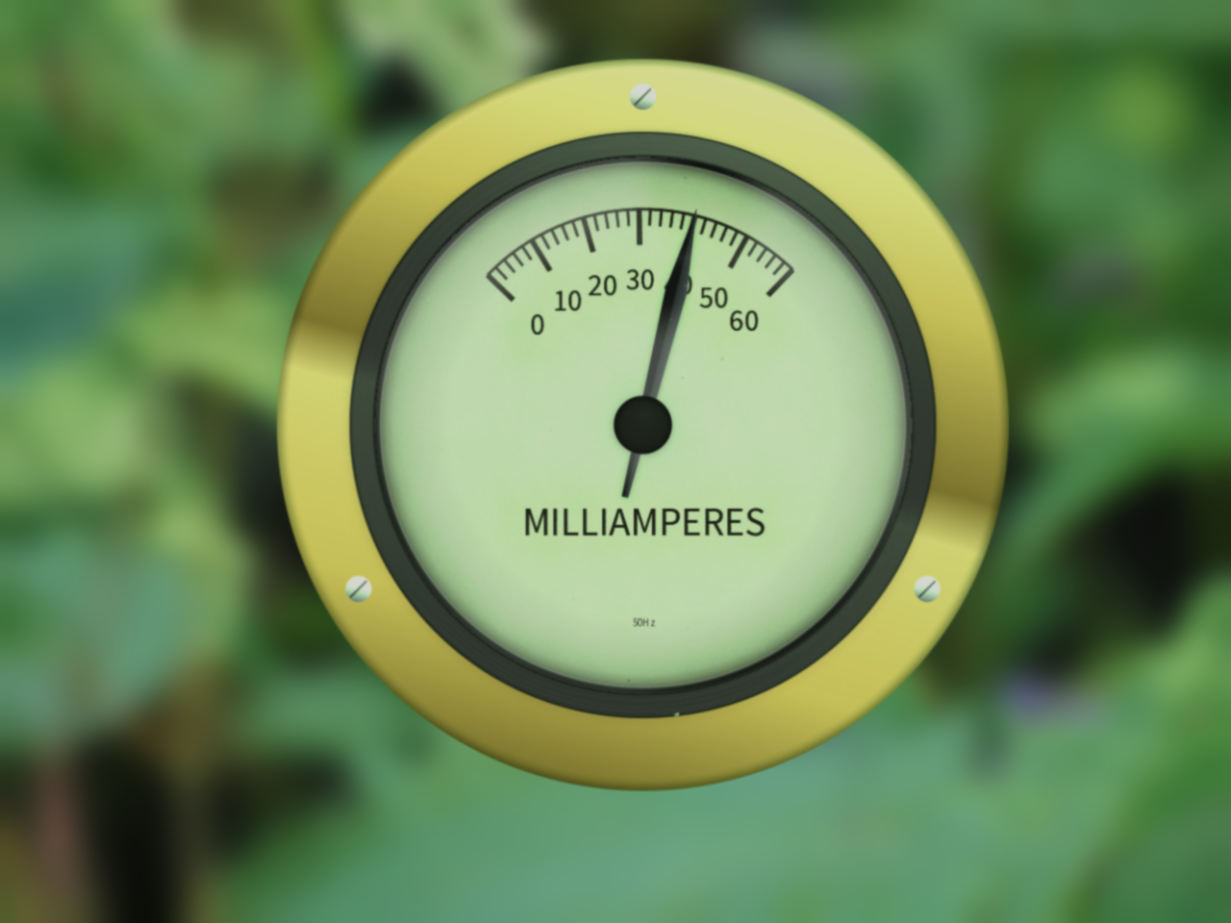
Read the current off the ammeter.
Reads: 40 mA
